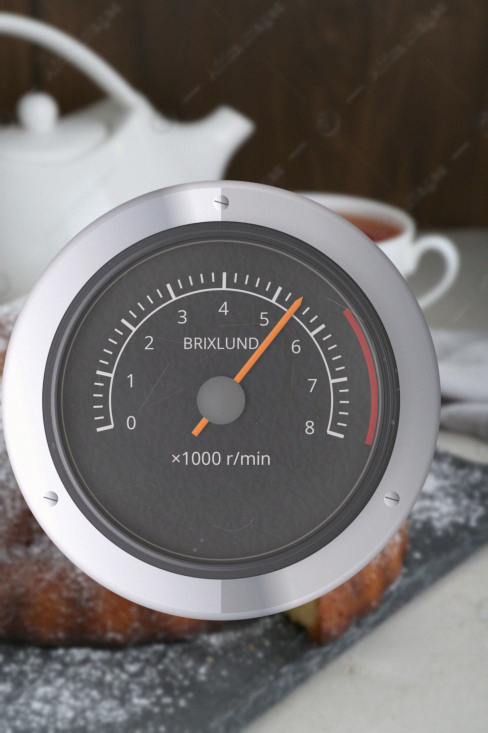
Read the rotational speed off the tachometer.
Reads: 5400 rpm
